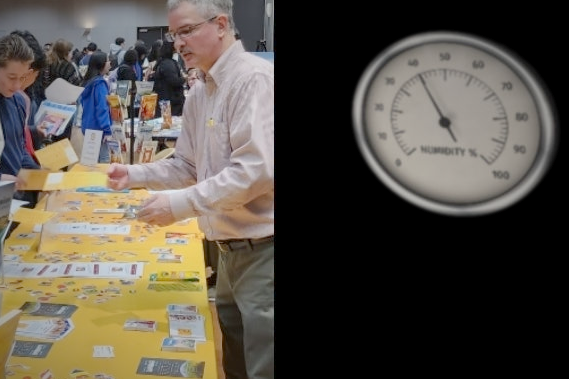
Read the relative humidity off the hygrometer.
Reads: 40 %
